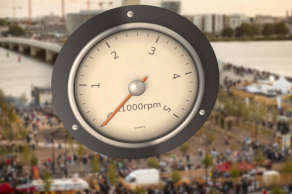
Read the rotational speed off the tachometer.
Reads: 0 rpm
